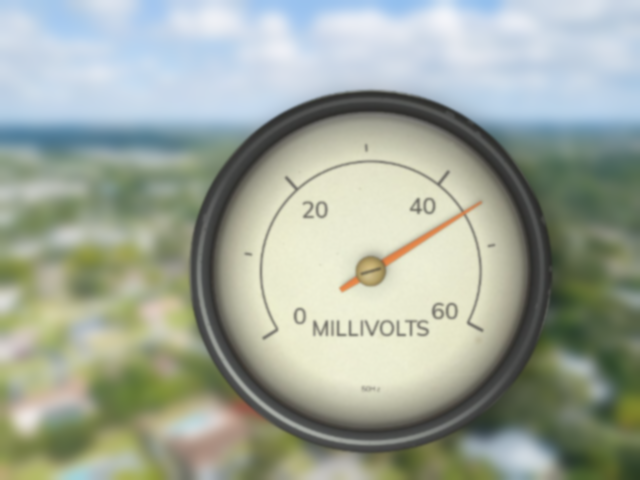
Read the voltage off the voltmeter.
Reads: 45 mV
